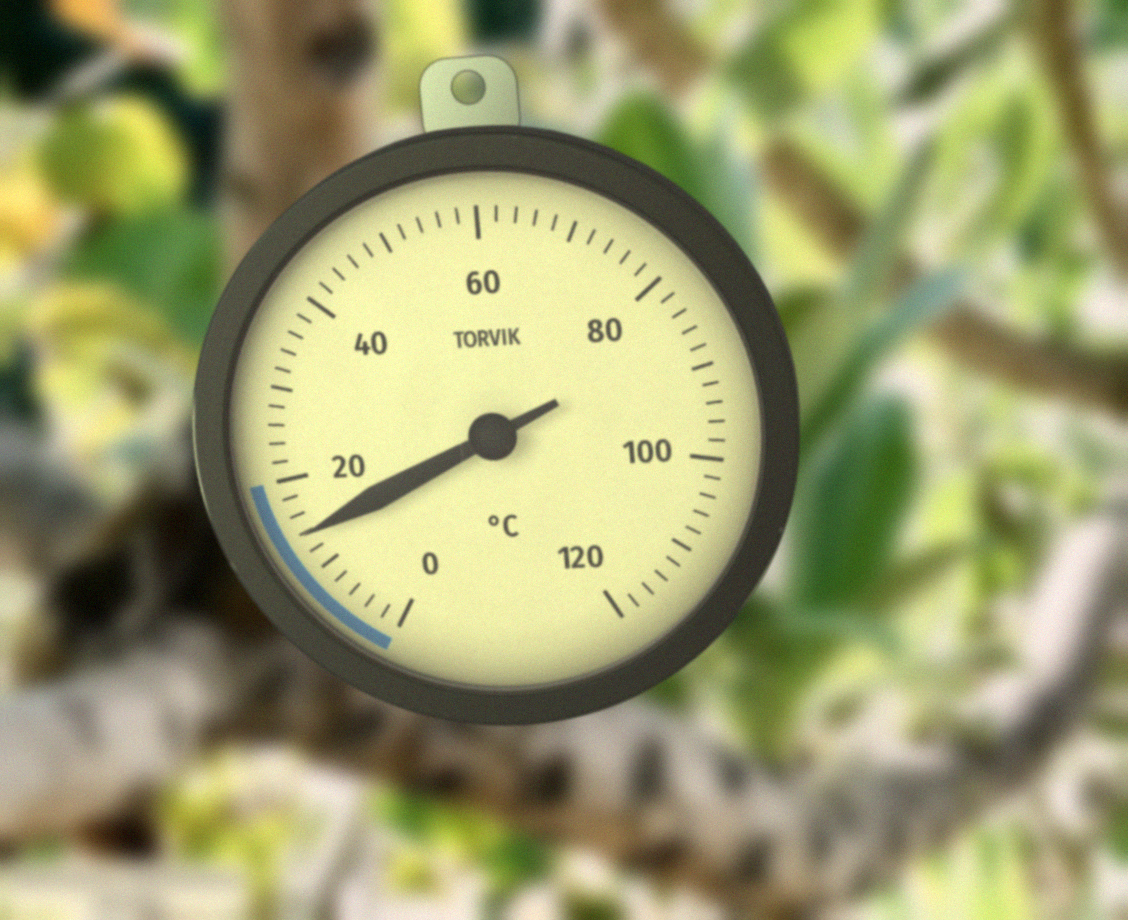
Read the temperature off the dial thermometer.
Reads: 14 °C
